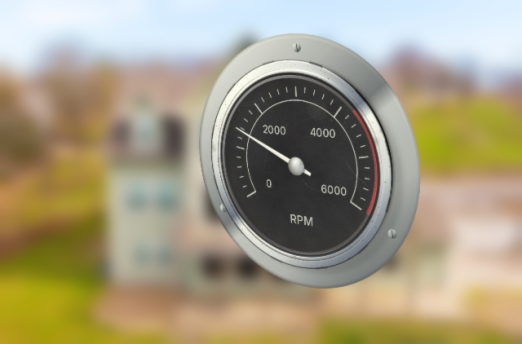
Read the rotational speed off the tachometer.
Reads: 1400 rpm
